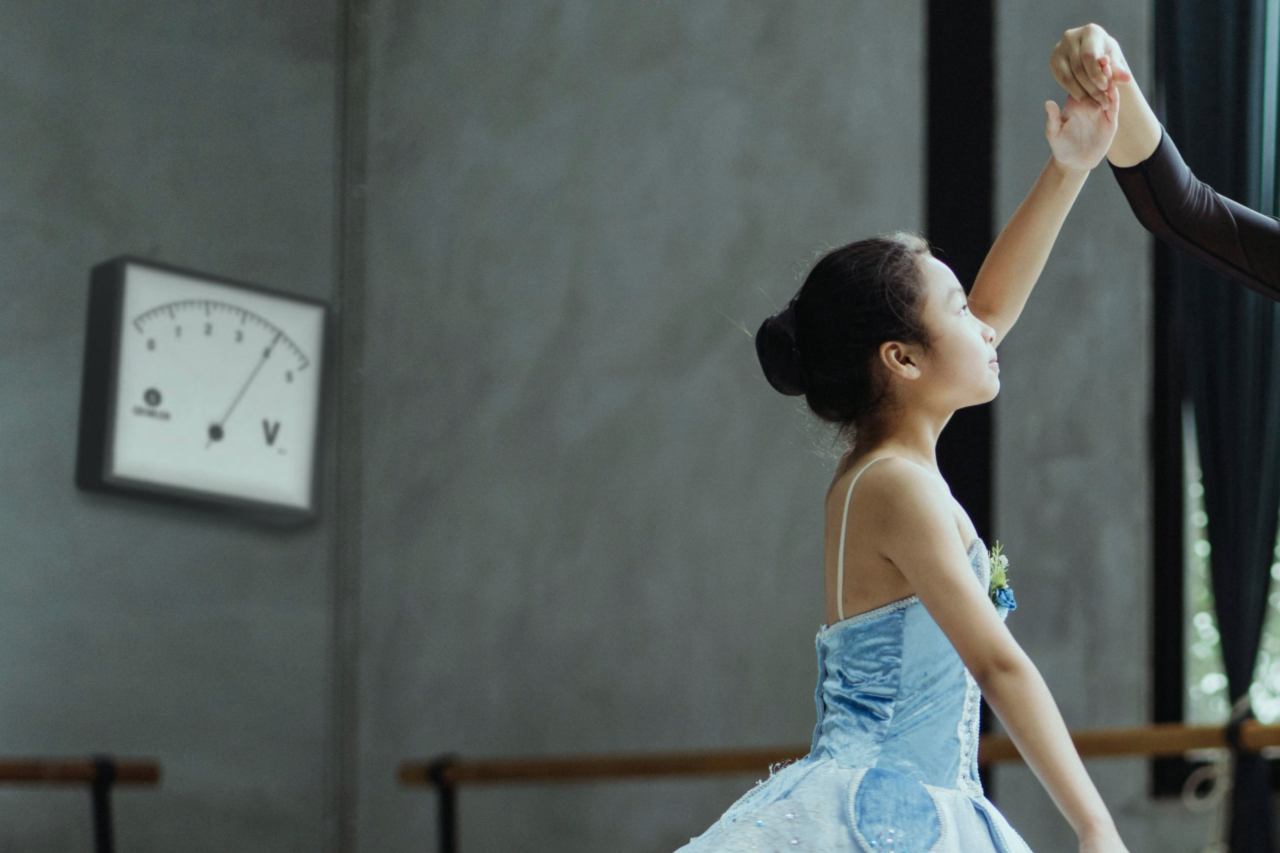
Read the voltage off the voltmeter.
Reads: 4 V
